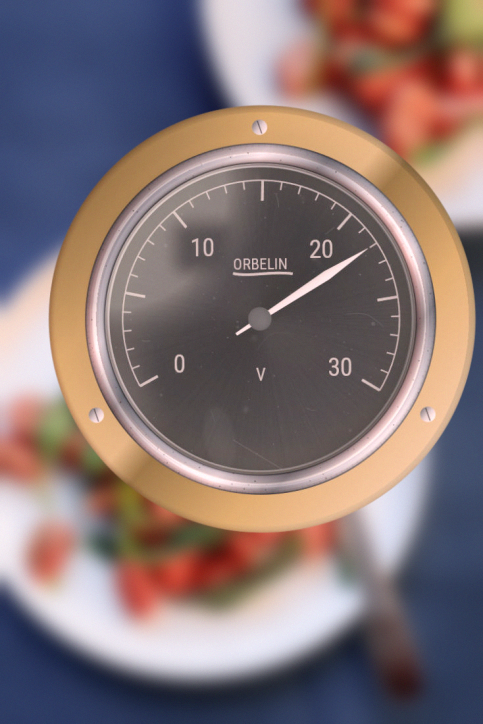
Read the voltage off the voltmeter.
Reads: 22 V
